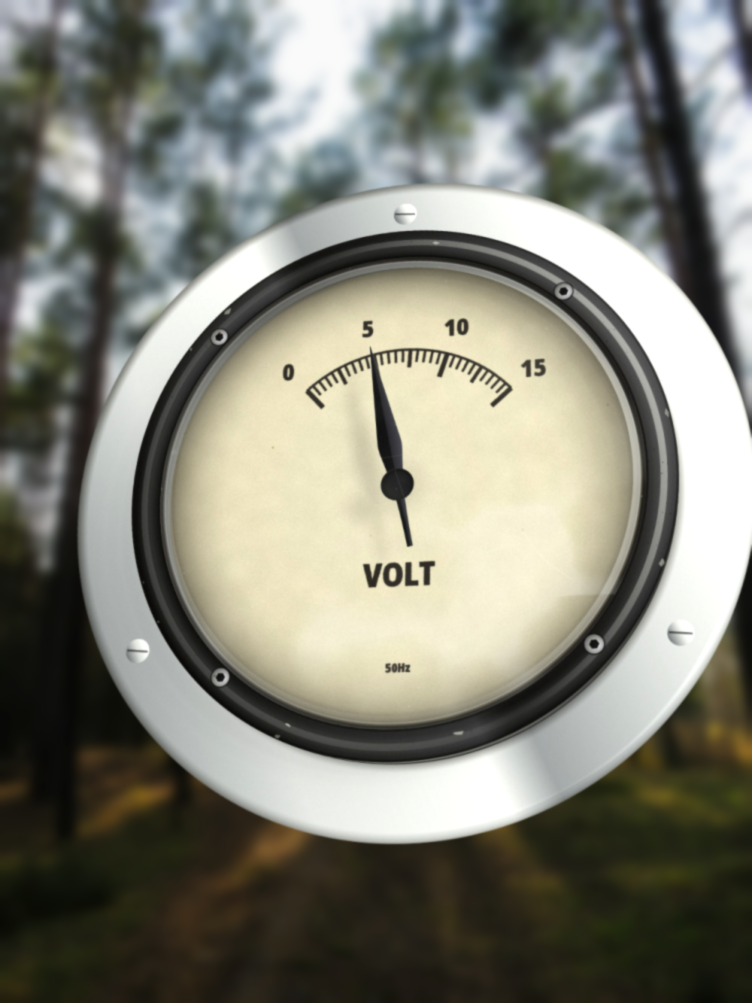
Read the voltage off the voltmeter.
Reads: 5 V
